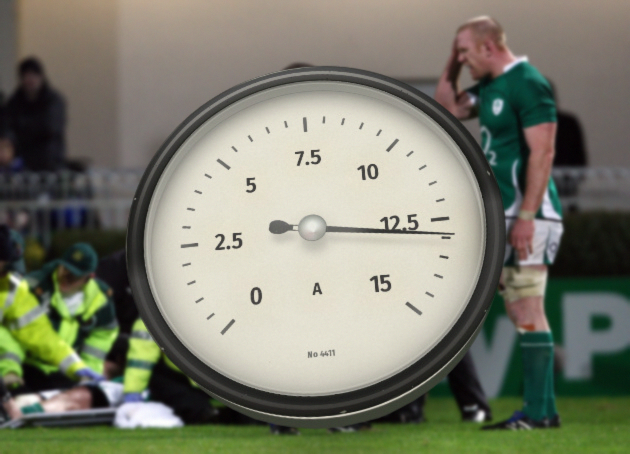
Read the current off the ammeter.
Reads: 13 A
